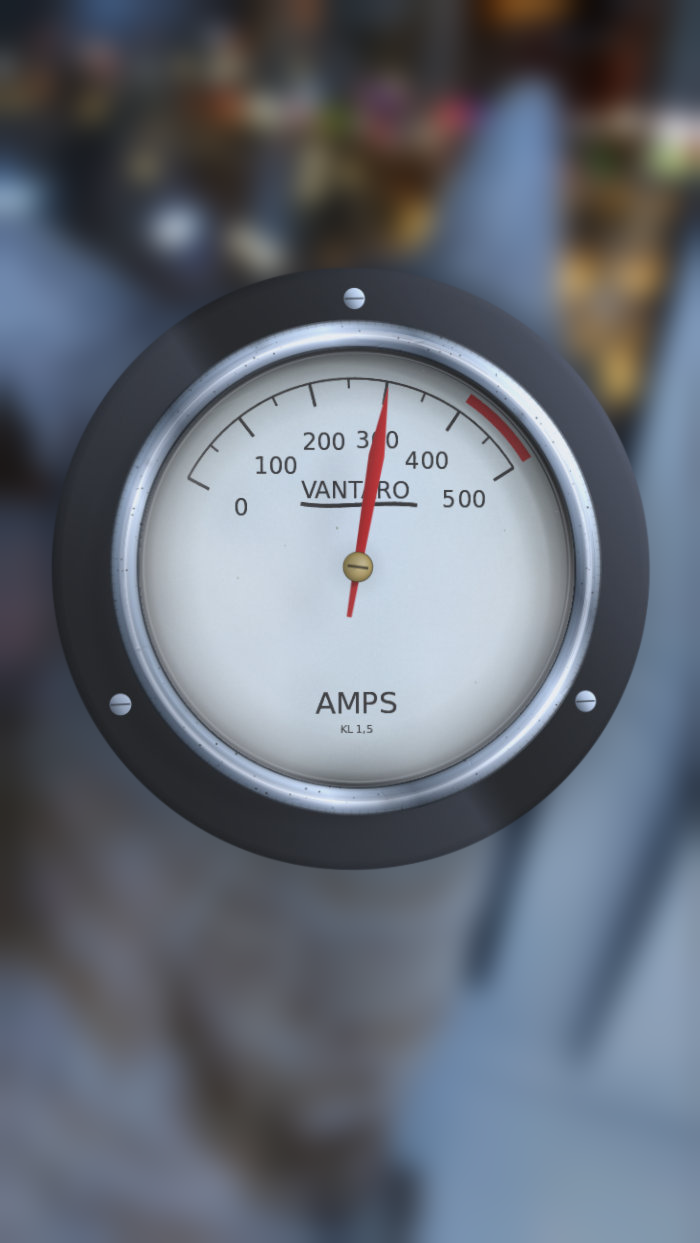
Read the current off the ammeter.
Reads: 300 A
